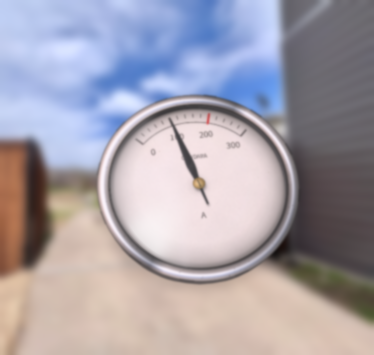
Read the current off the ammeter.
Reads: 100 A
